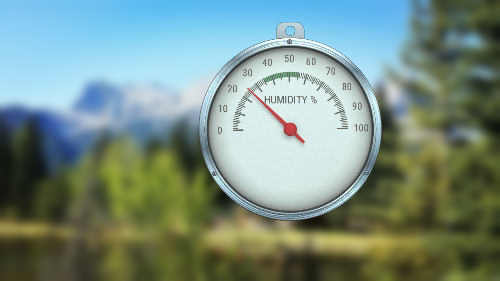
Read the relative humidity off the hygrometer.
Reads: 25 %
